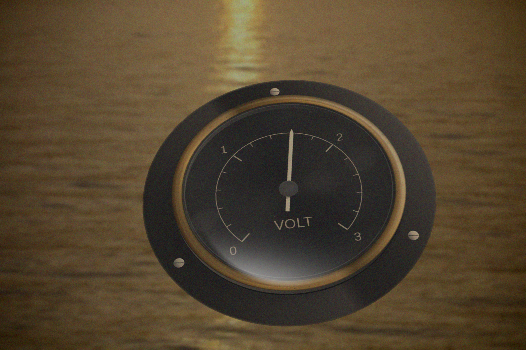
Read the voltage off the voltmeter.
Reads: 1.6 V
